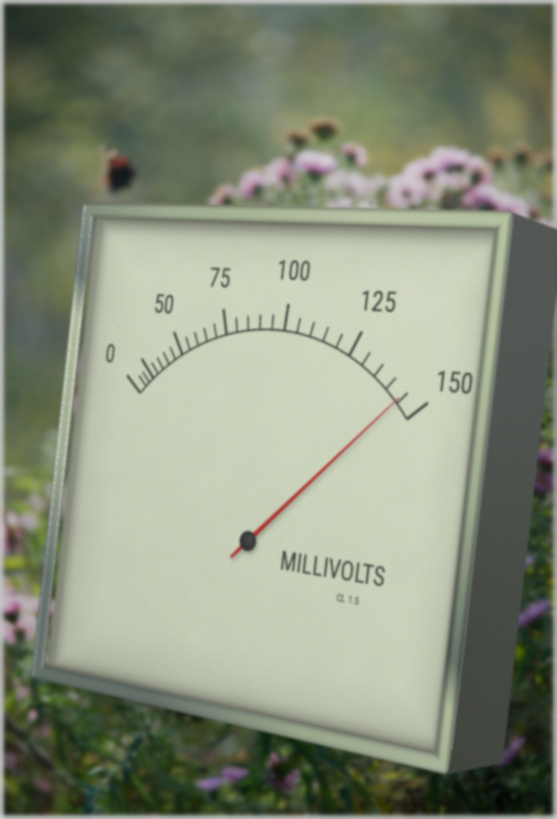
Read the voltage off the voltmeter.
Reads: 145 mV
